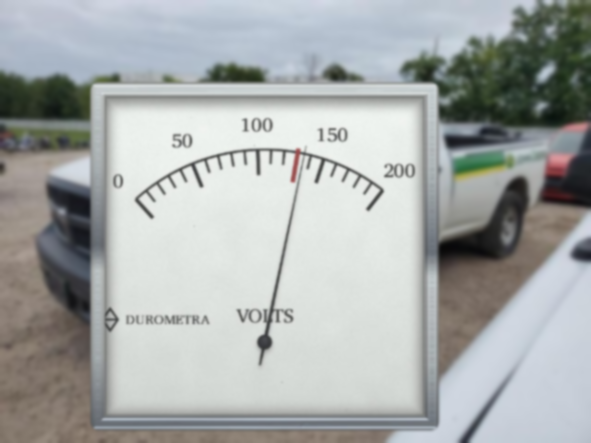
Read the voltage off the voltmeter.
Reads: 135 V
